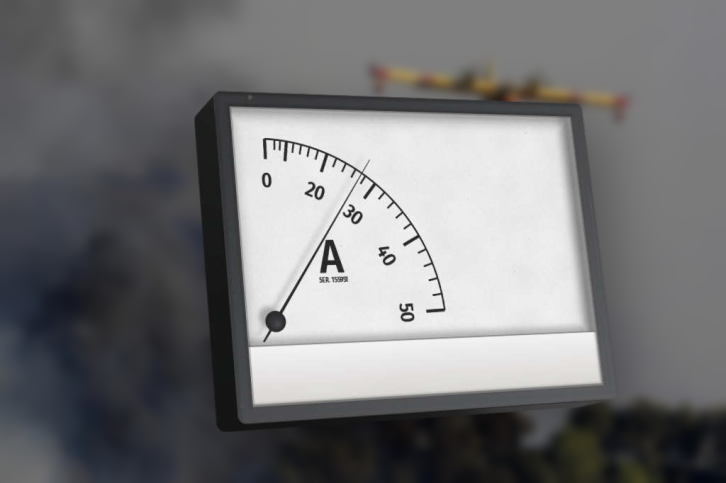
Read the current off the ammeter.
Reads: 27 A
